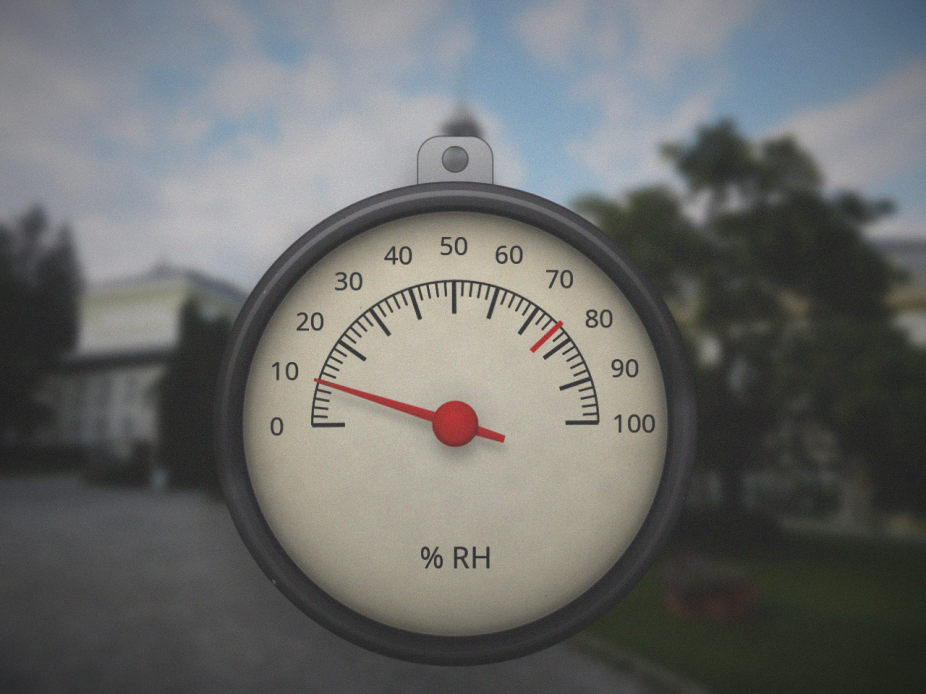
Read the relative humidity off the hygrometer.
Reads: 10 %
